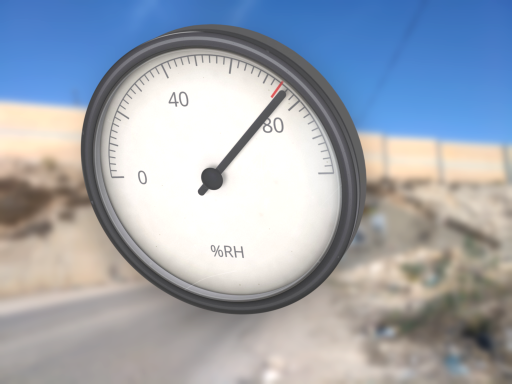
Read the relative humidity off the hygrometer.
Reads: 76 %
